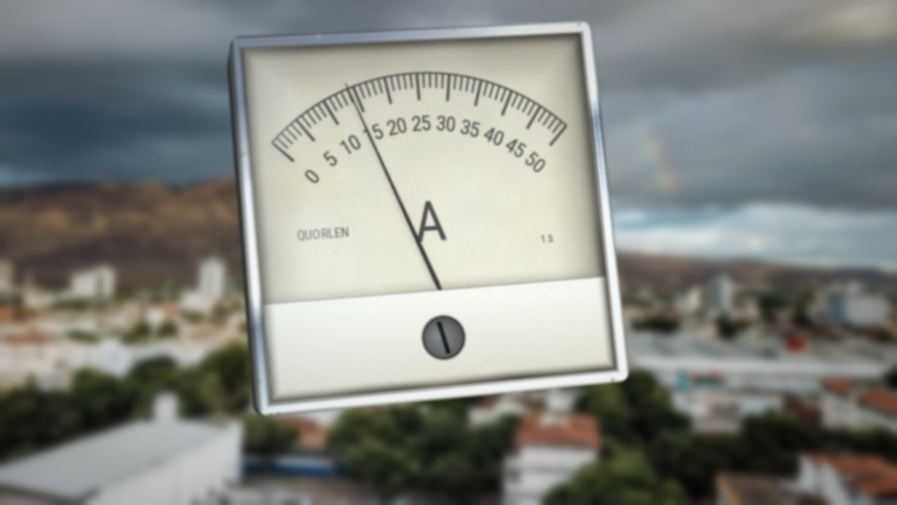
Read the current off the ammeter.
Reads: 14 A
